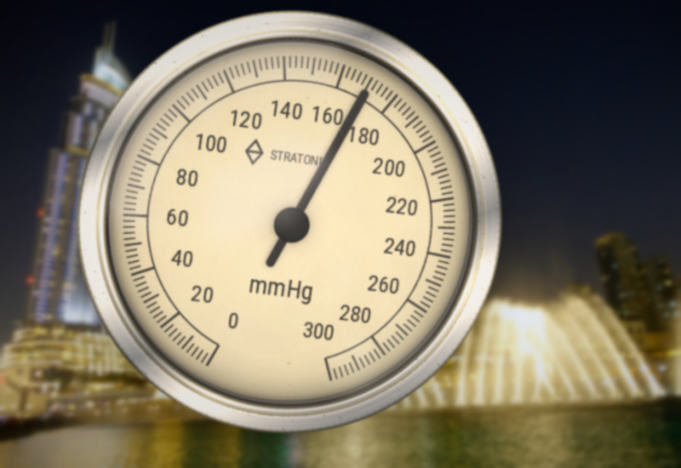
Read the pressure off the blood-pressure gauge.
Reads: 170 mmHg
